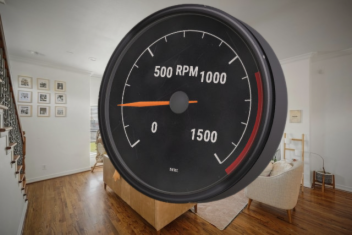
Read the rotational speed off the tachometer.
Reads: 200 rpm
